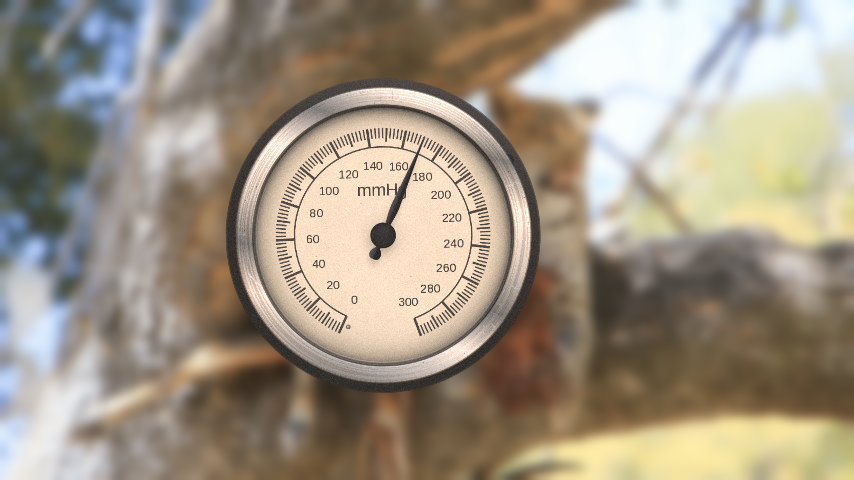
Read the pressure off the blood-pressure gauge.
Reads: 170 mmHg
